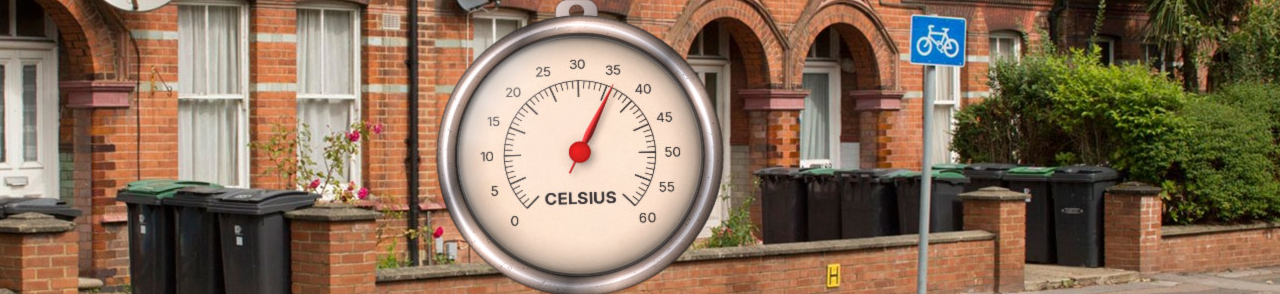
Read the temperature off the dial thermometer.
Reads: 36 °C
